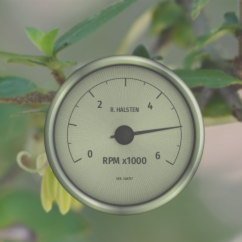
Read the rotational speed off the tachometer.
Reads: 5000 rpm
